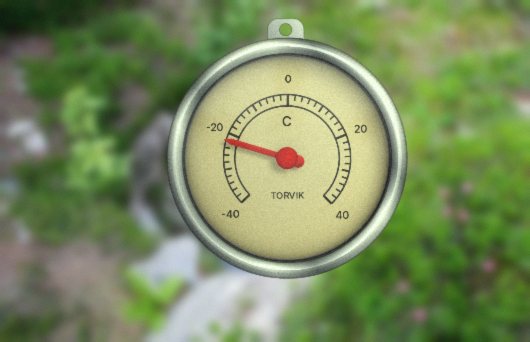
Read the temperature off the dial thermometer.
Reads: -22 °C
